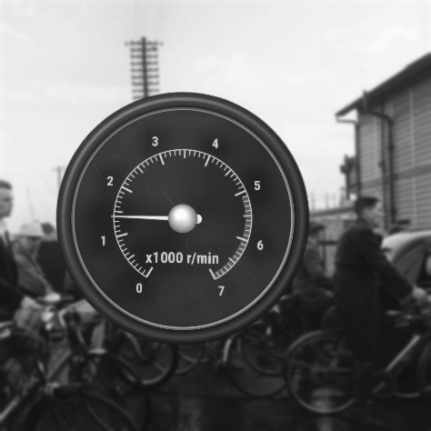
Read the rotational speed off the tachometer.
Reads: 1400 rpm
